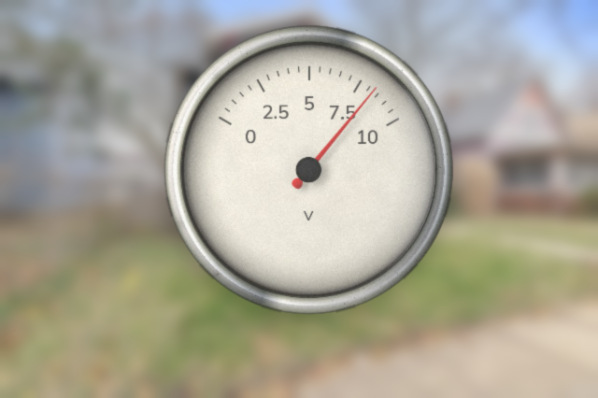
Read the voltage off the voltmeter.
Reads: 8.25 V
